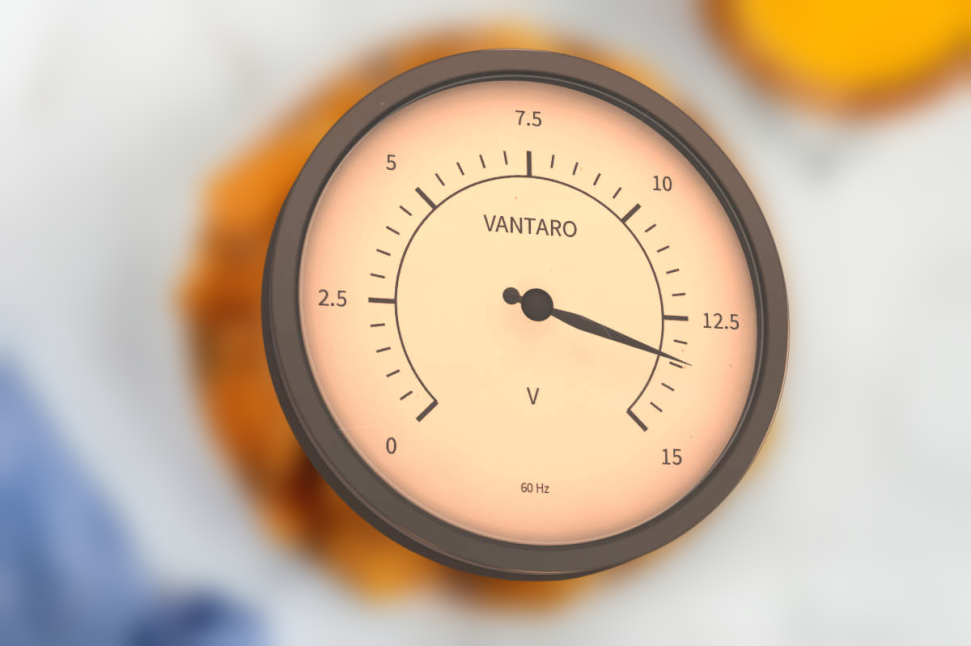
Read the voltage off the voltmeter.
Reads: 13.5 V
